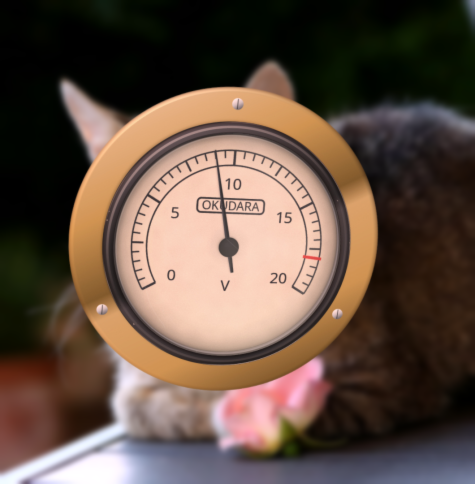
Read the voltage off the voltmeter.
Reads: 9 V
